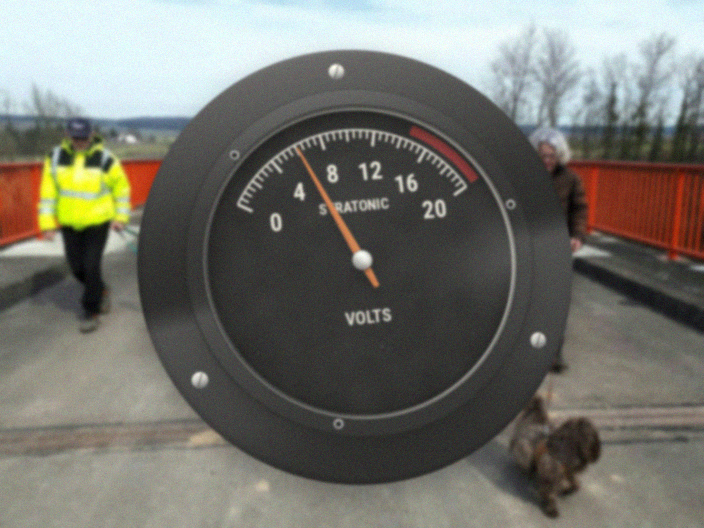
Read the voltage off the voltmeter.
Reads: 6 V
